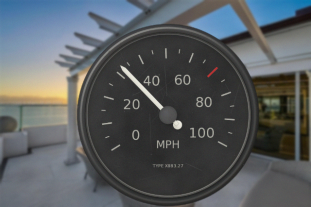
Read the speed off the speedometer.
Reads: 32.5 mph
